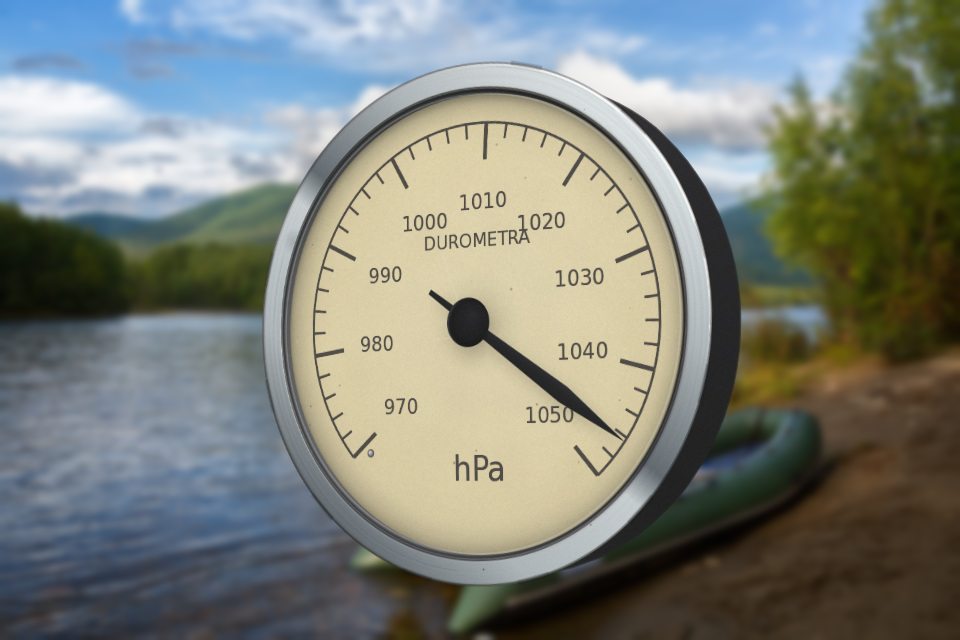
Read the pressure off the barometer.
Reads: 1046 hPa
